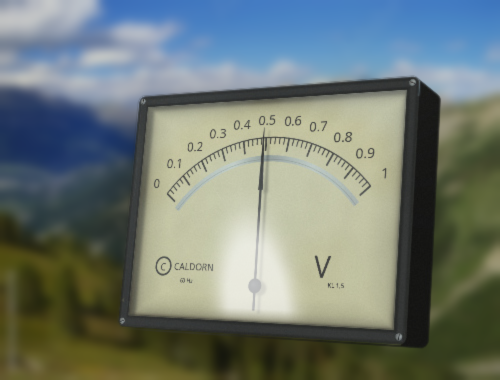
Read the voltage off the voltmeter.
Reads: 0.5 V
